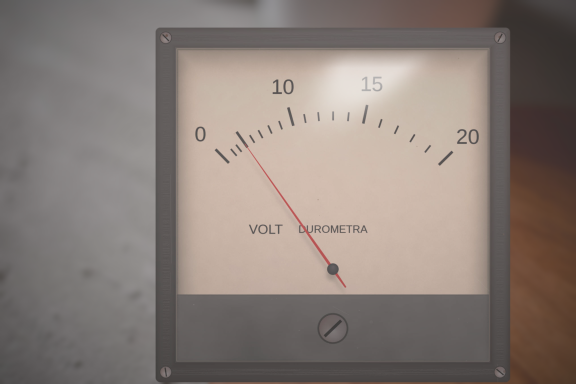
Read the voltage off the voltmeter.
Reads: 5 V
